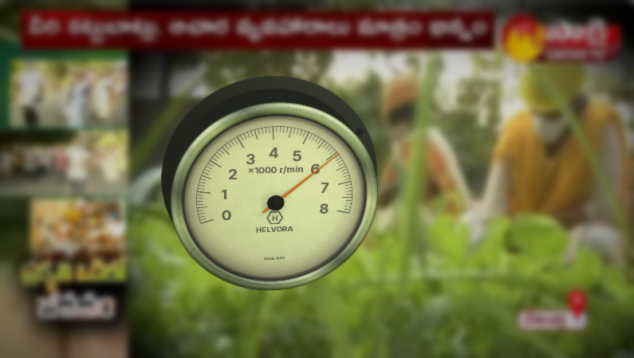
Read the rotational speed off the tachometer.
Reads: 6000 rpm
